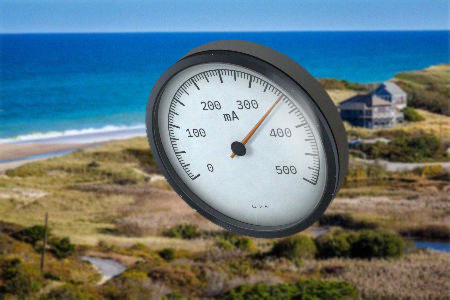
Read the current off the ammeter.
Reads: 350 mA
